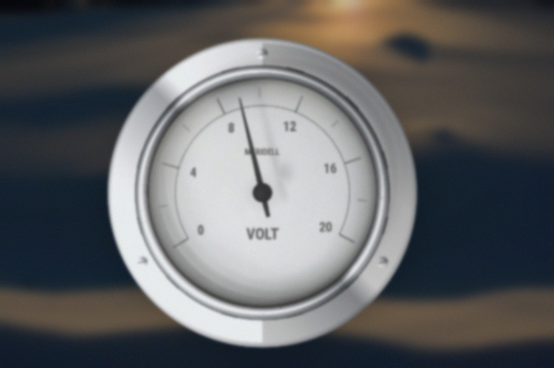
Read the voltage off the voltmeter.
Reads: 9 V
